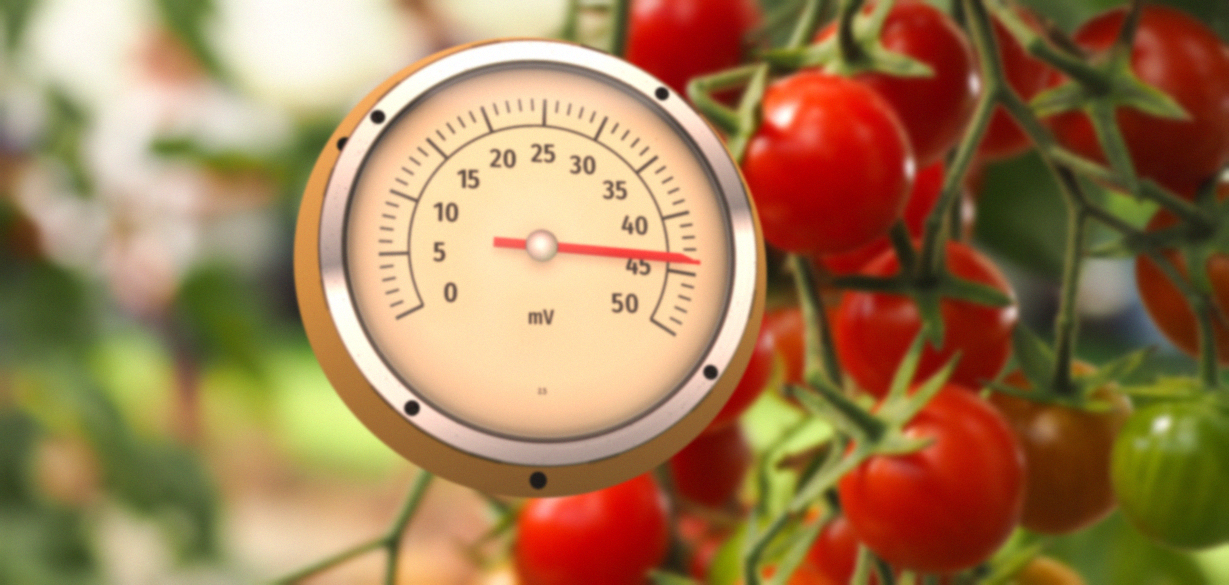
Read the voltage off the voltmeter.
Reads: 44 mV
